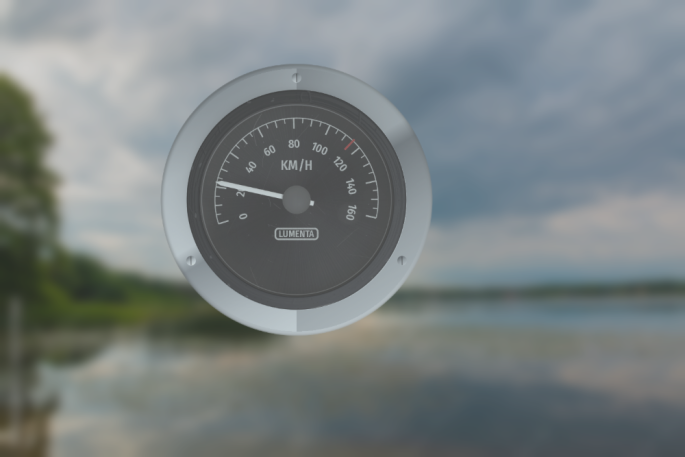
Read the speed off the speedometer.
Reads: 22.5 km/h
